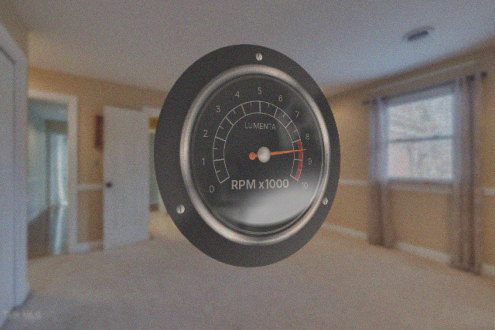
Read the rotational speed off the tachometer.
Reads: 8500 rpm
